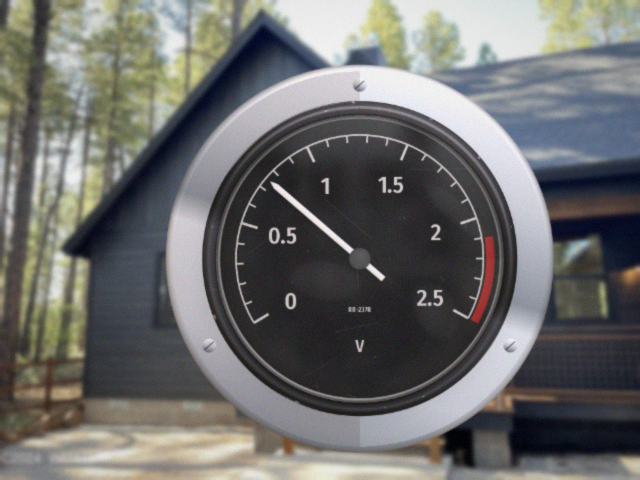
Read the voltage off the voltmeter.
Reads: 0.75 V
